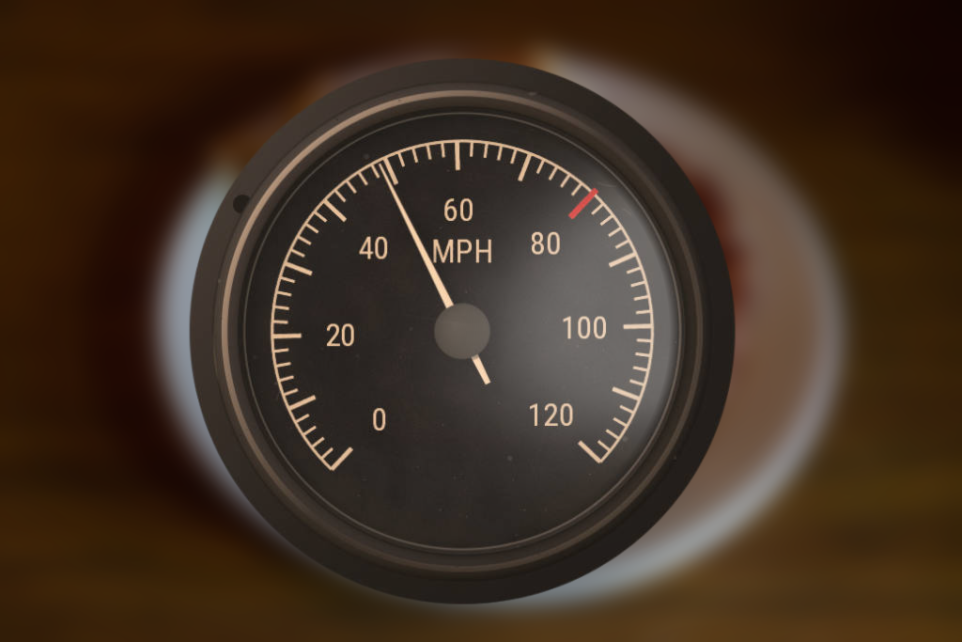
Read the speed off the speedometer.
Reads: 49 mph
